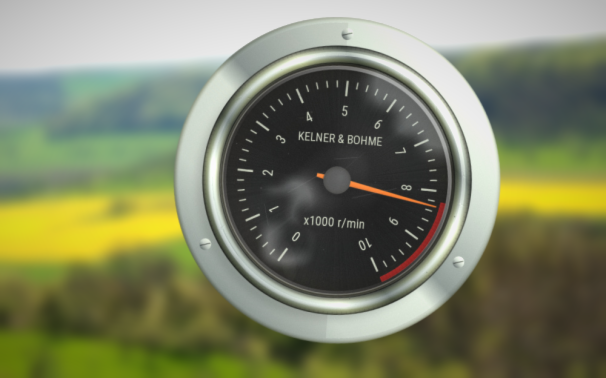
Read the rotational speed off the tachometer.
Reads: 8300 rpm
